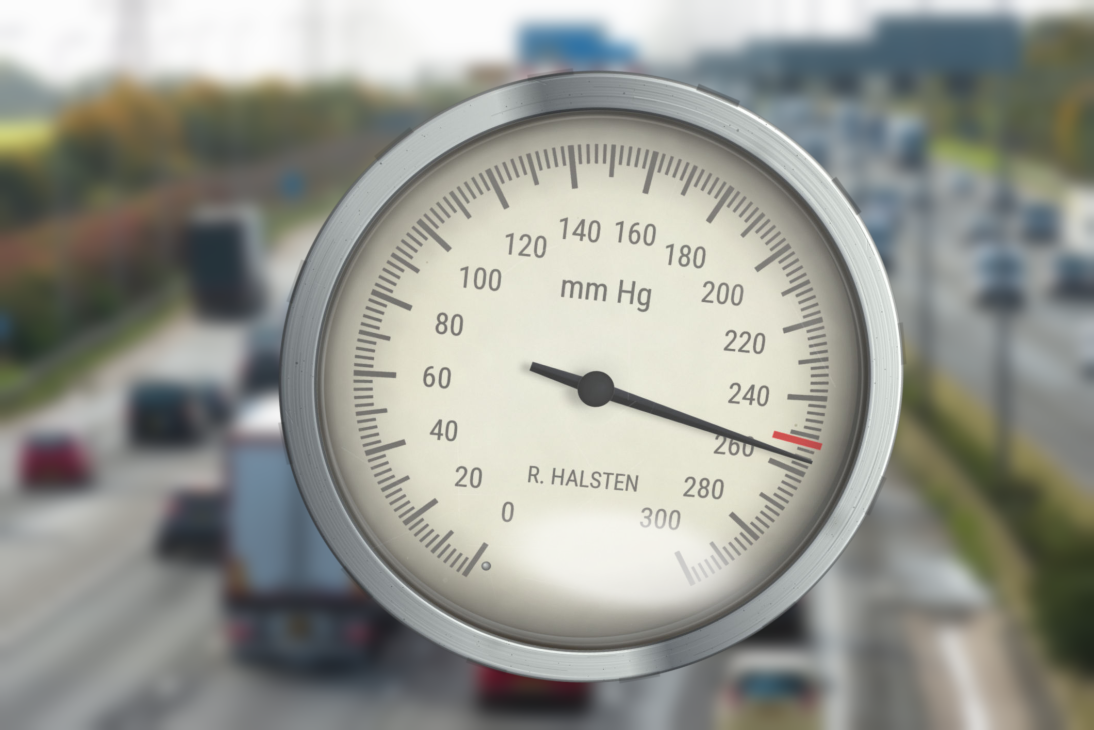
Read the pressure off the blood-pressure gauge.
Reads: 256 mmHg
